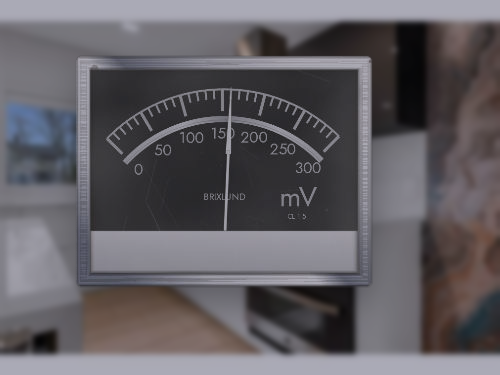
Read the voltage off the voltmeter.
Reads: 160 mV
